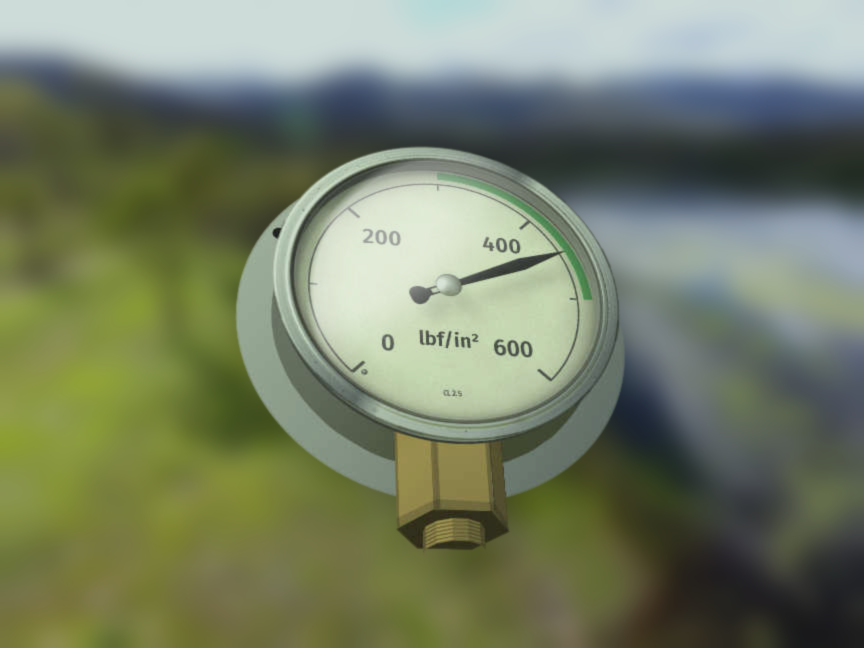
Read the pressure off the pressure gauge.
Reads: 450 psi
